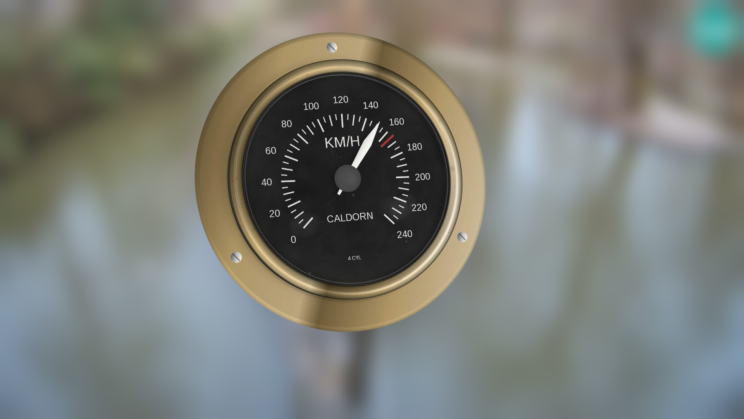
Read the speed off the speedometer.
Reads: 150 km/h
